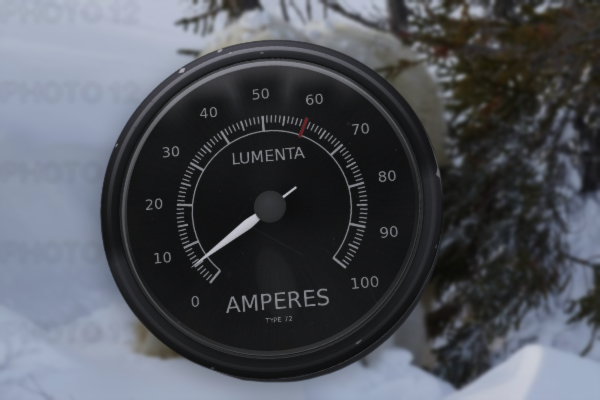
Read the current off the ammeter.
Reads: 5 A
